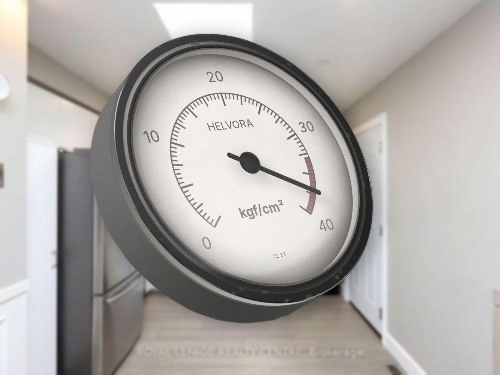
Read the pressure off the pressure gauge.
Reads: 37.5 kg/cm²
